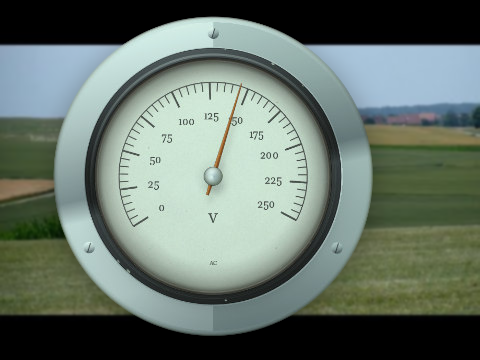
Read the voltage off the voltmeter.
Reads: 145 V
